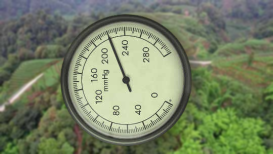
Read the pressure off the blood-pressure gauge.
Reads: 220 mmHg
